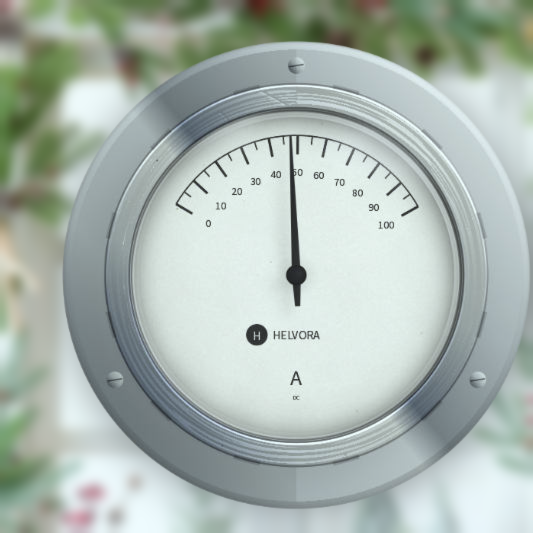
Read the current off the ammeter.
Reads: 47.5 A
